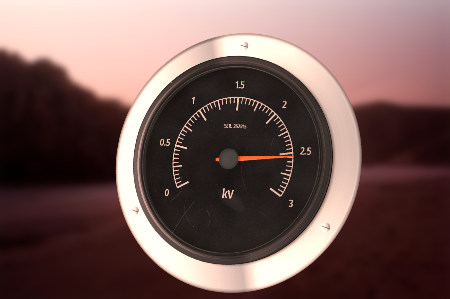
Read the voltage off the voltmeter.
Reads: 2.55 kV
